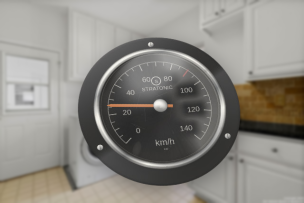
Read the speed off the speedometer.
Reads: 25 km/h
